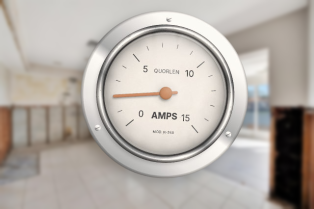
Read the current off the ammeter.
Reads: 2 A
